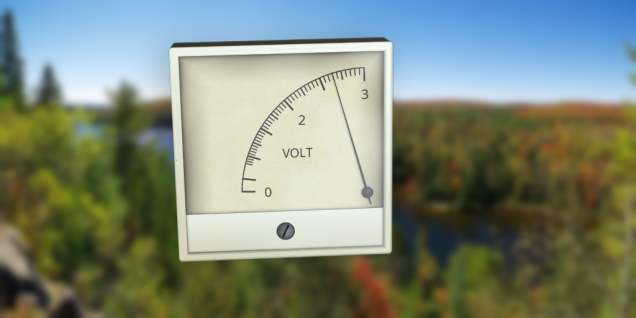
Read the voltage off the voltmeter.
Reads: 2.65 V
